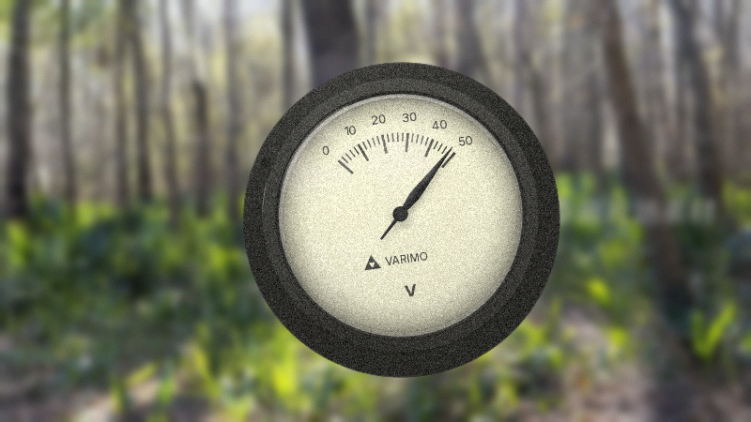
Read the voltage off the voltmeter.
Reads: 48 V
